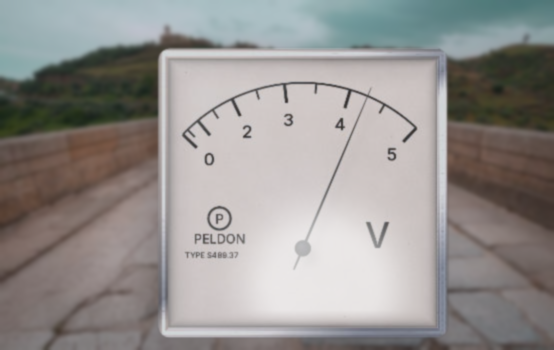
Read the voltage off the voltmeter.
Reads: 4.25 V
